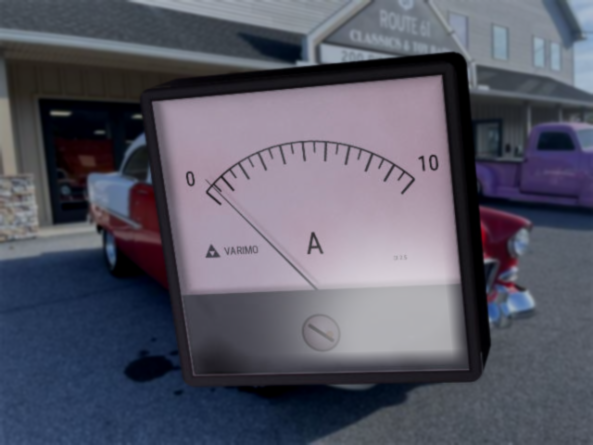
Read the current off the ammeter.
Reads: 0.5 A
